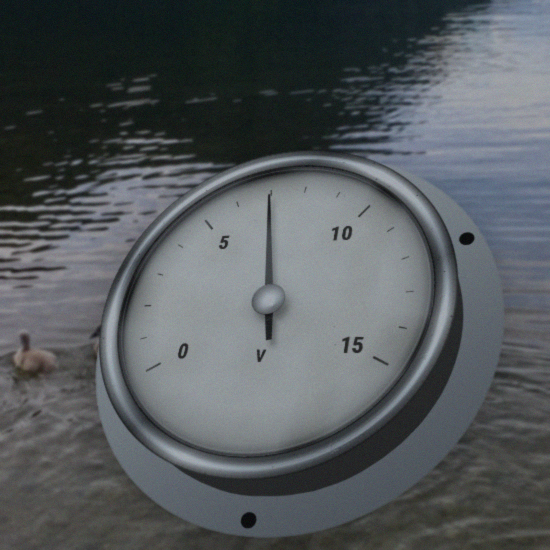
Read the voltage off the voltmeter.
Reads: 7 V
